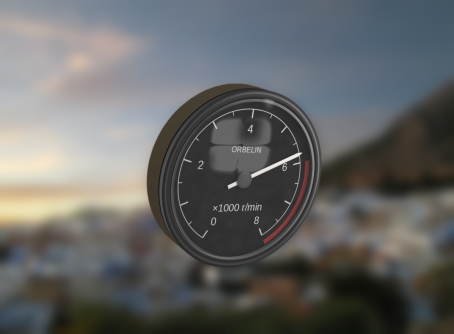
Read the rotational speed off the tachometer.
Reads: 5750 rpm
